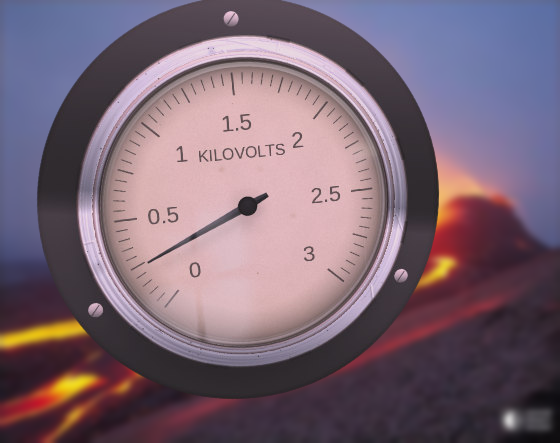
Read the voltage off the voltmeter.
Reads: 0.25 kV
